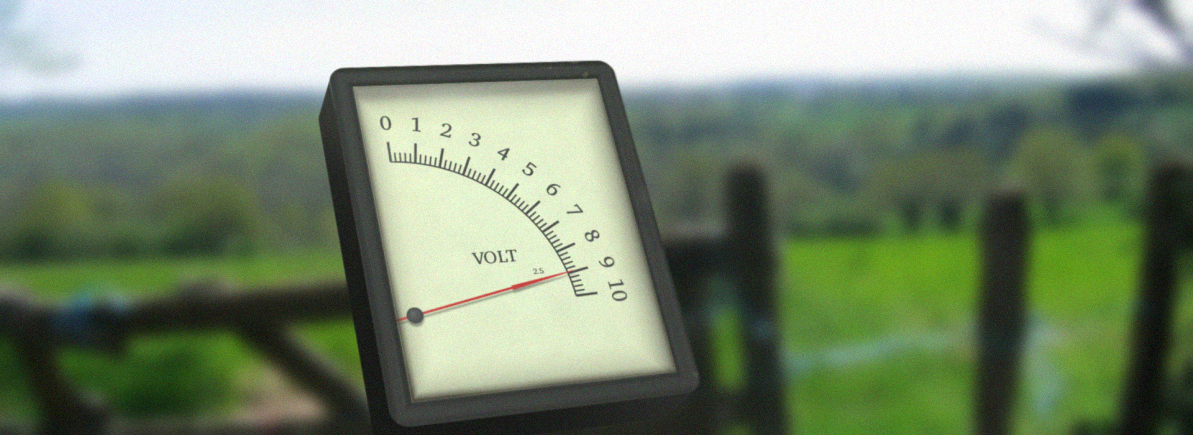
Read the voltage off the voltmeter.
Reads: 9 V
